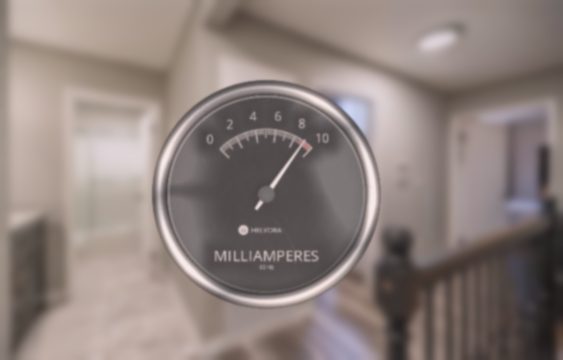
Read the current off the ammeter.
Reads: 9 mA
